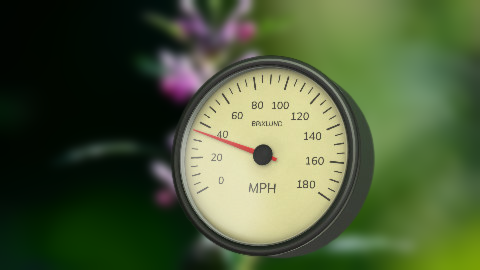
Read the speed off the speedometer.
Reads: 35 mph
